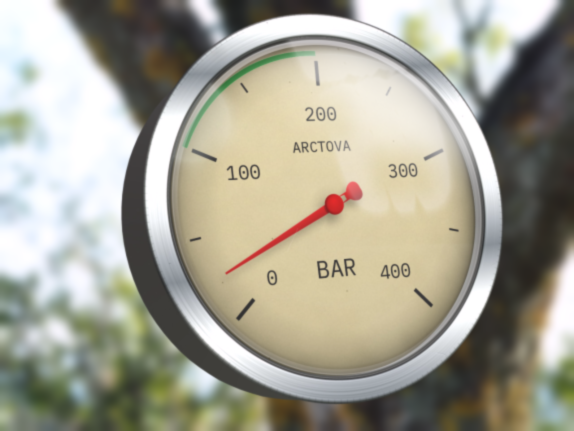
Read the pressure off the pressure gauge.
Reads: 25 bar
